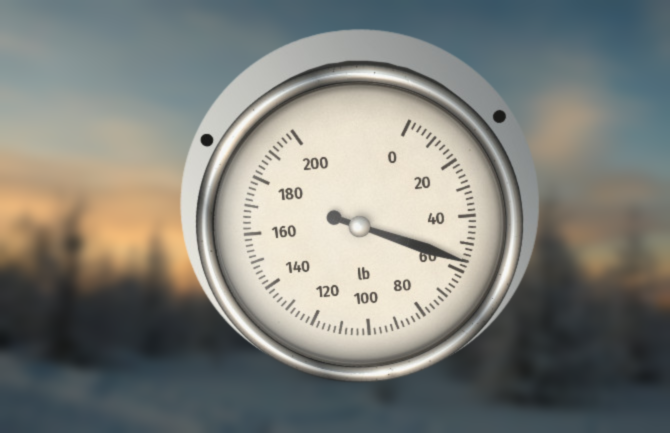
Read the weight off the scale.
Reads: 56 lb
